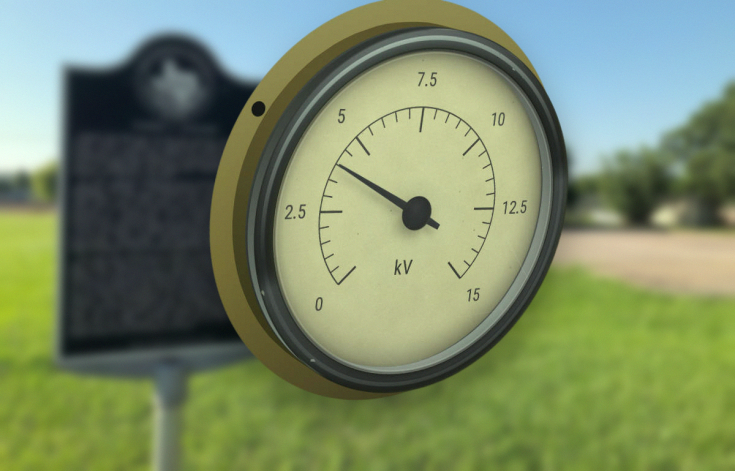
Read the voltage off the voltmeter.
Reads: 4 kV
